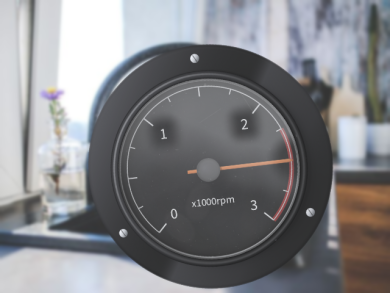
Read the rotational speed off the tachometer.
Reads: 2500 rpm
